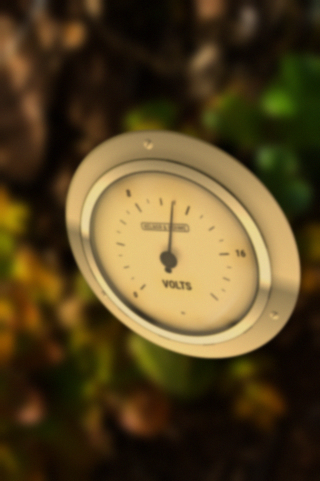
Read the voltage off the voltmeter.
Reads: 11 V
